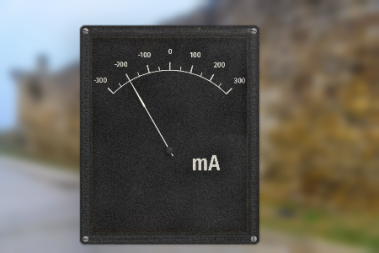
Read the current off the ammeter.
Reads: -200 mA
